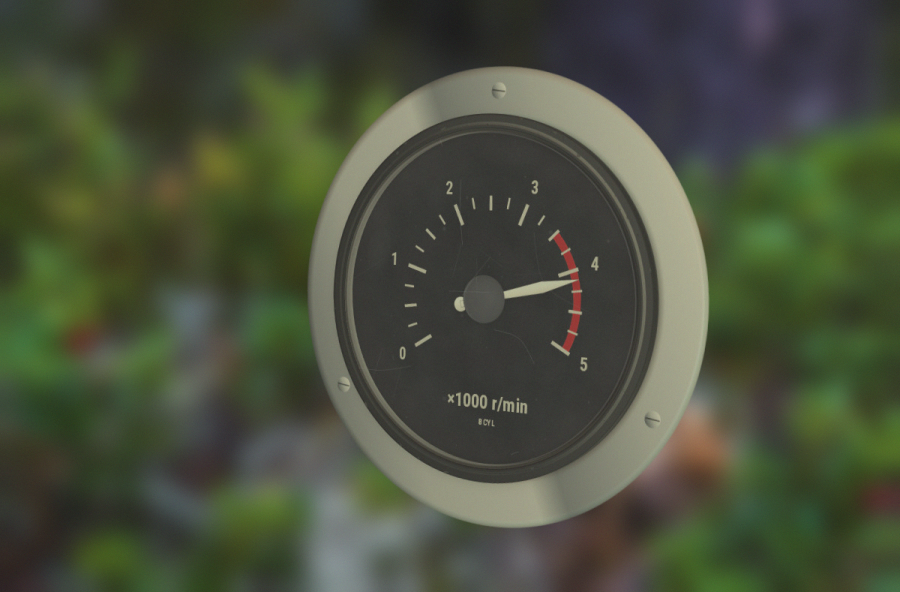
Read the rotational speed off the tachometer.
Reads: 4125 rpm
